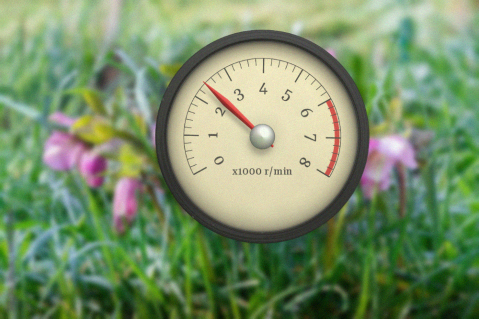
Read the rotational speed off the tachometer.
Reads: 2400 rpm
